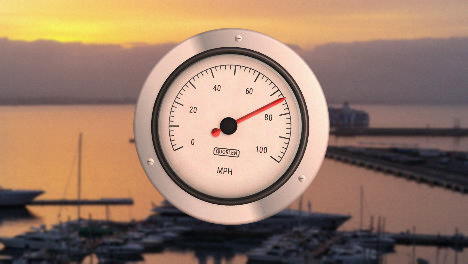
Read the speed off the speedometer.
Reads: 74 mph
